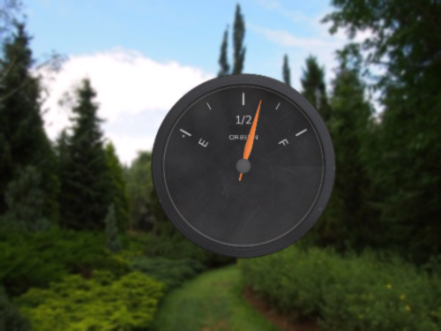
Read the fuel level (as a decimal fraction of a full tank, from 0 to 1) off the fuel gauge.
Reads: 0.625
